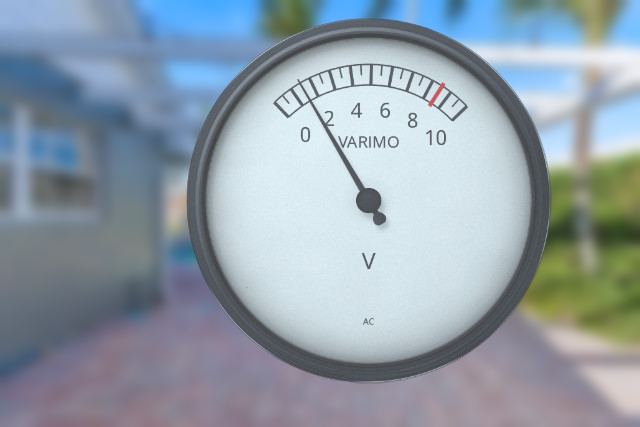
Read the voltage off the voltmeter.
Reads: 1.5 V
